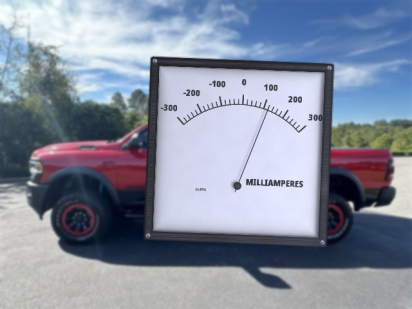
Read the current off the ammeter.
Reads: 120 mA
